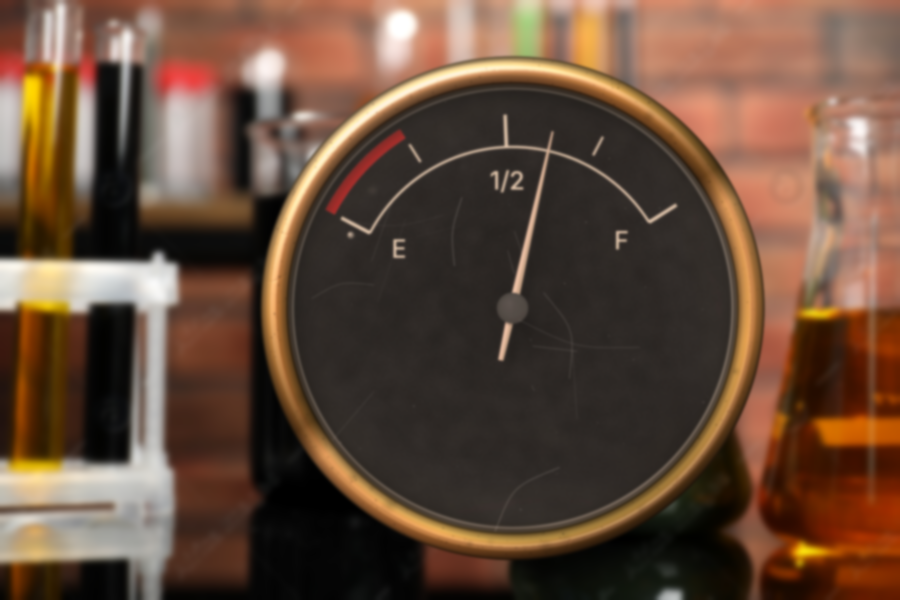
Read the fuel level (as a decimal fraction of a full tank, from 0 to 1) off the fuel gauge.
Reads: 0.625
